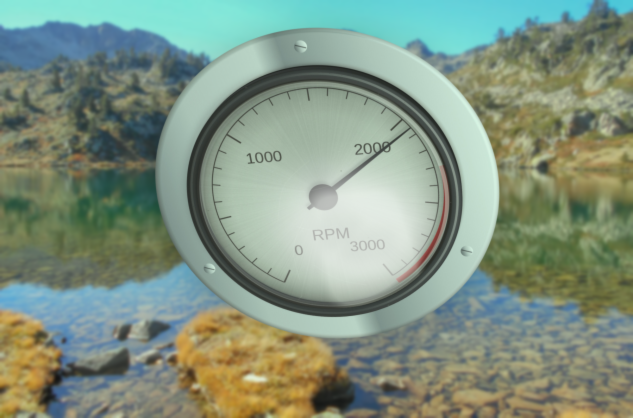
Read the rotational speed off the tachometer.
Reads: 2050 rpm
